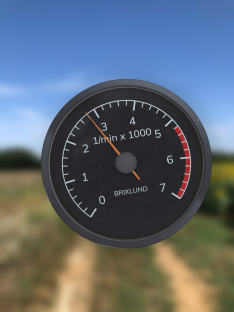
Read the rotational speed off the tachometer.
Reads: 2800 rpm
